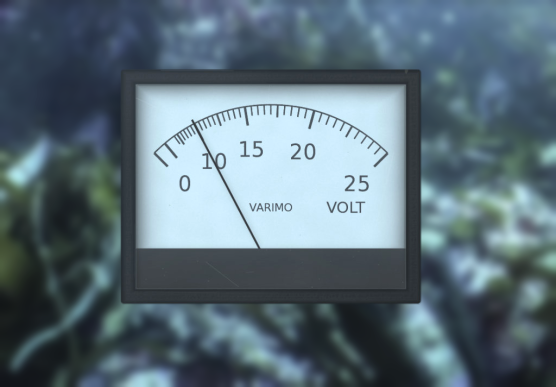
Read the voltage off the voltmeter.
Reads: 10 V
